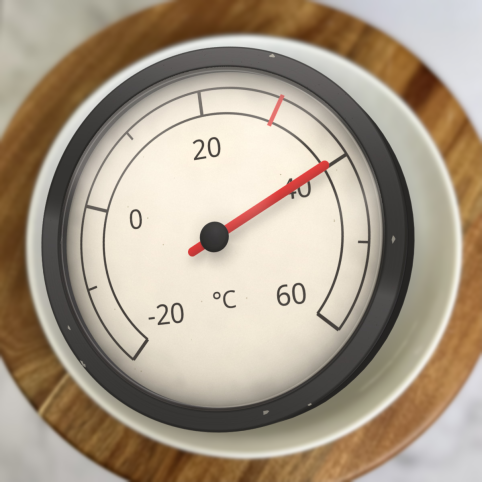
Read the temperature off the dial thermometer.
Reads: 40 °C
